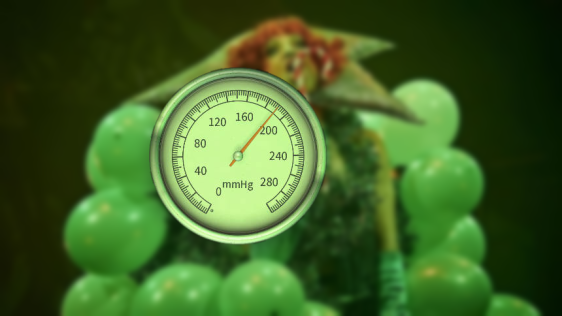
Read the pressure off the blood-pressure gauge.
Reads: 190 mmHg
